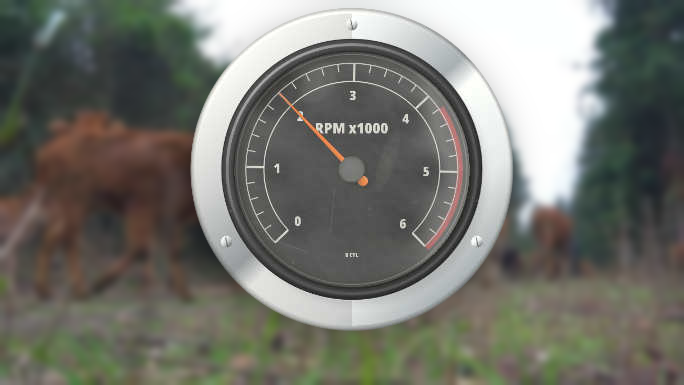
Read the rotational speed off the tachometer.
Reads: 2000 rpm
